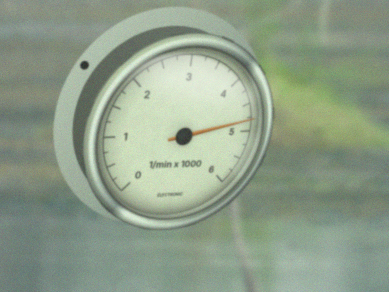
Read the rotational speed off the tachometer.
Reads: 4750 rpm
